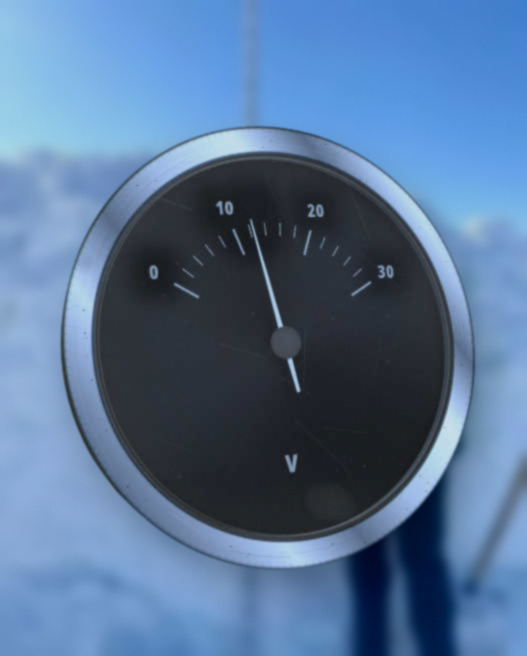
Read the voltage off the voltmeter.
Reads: 12 V
